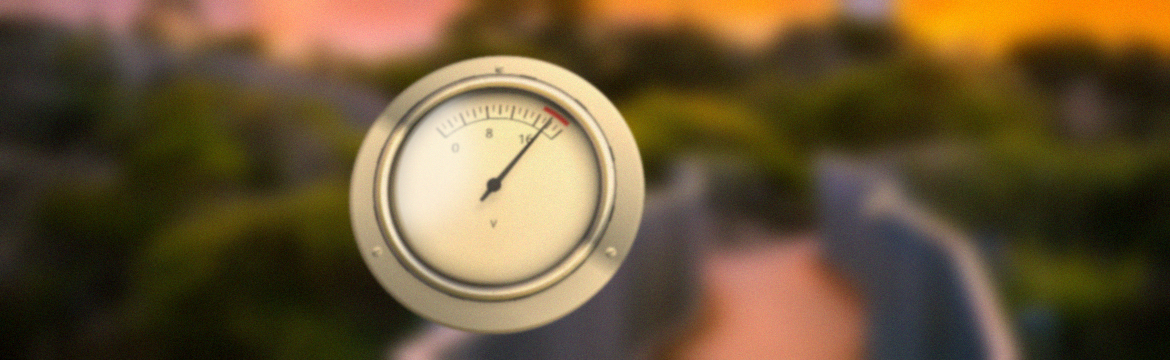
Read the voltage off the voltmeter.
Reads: 18 V
